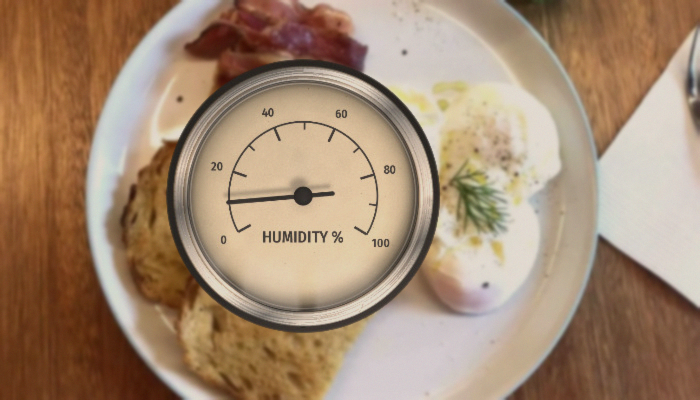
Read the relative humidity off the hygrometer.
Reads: 10 %
